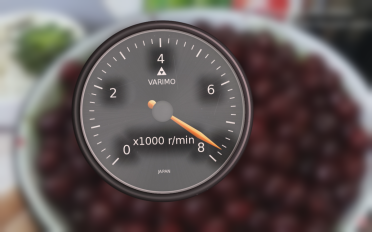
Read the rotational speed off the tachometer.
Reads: 7700 rpm
